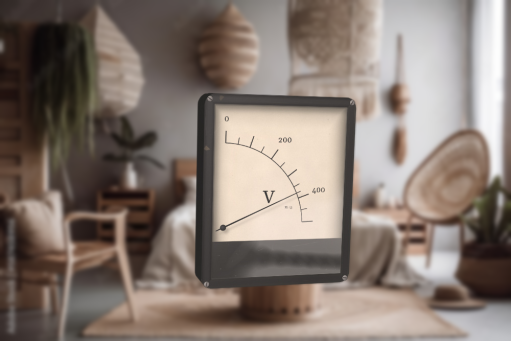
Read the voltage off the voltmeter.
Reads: 375 V
